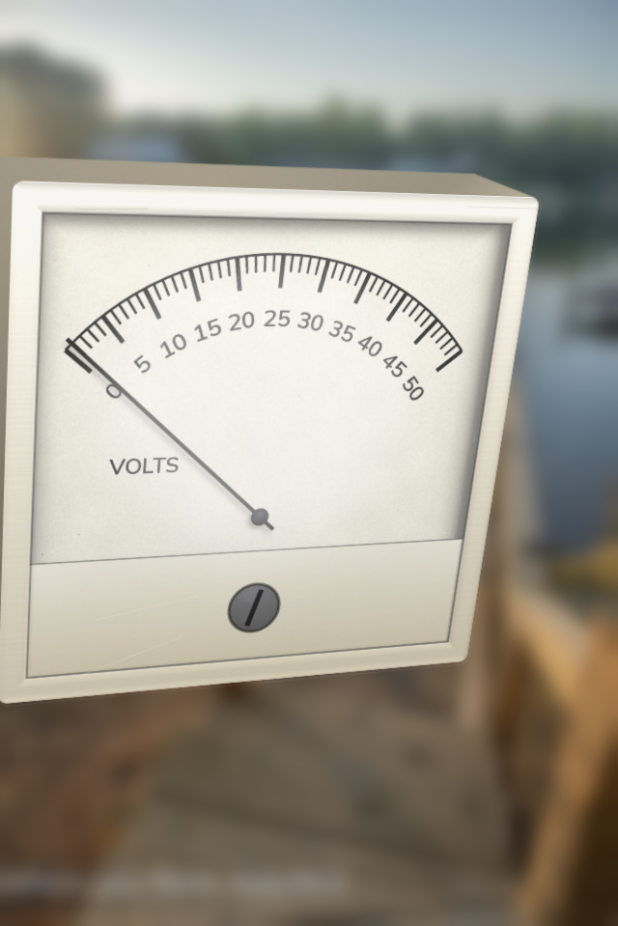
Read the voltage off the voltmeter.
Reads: 1 V
